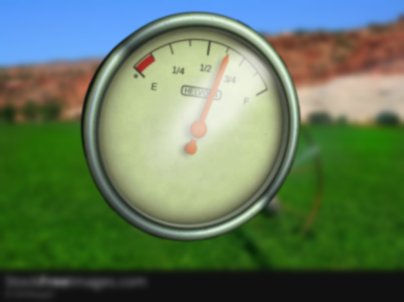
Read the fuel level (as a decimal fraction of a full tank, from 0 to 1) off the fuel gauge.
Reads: 0.625
